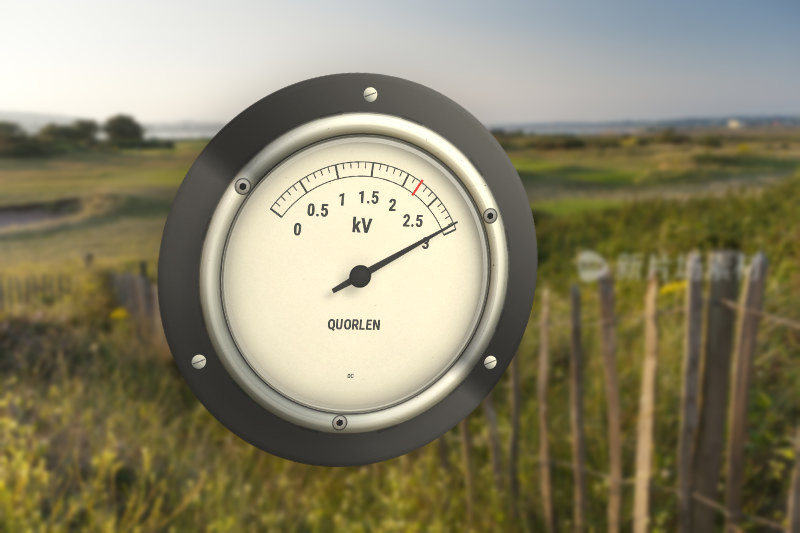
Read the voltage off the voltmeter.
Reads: 2.9 kV
